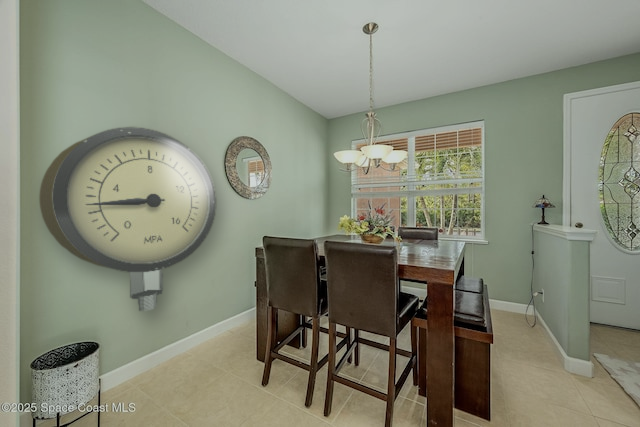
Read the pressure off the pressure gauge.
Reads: 2.5 MPa
